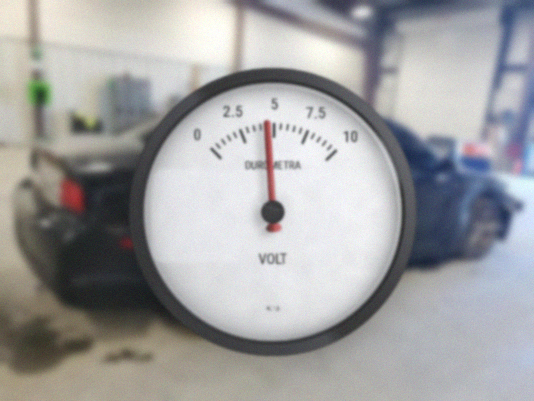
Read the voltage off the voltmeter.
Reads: 4.5 V
